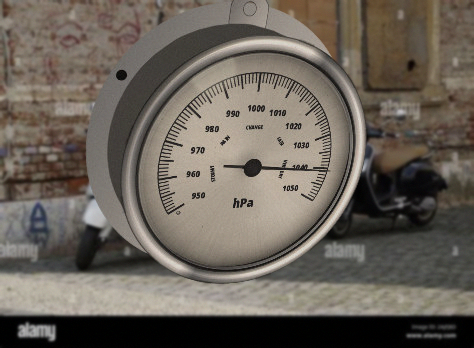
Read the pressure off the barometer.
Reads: 1040 hPa
